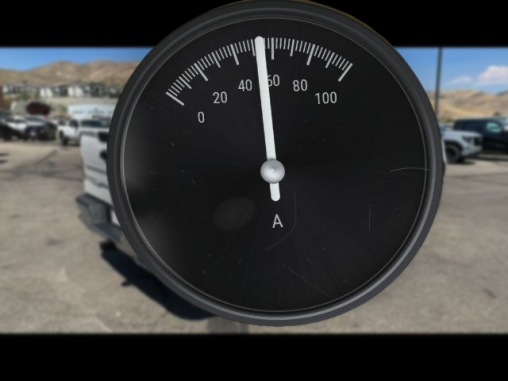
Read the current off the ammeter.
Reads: 54 A
